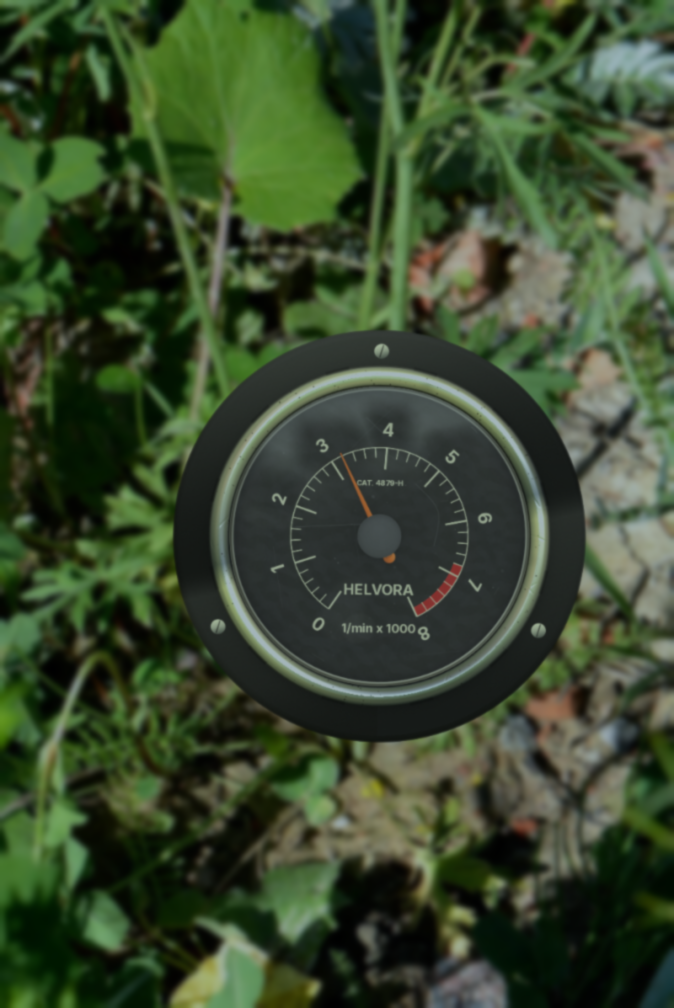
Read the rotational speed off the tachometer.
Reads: 3200 rpm
